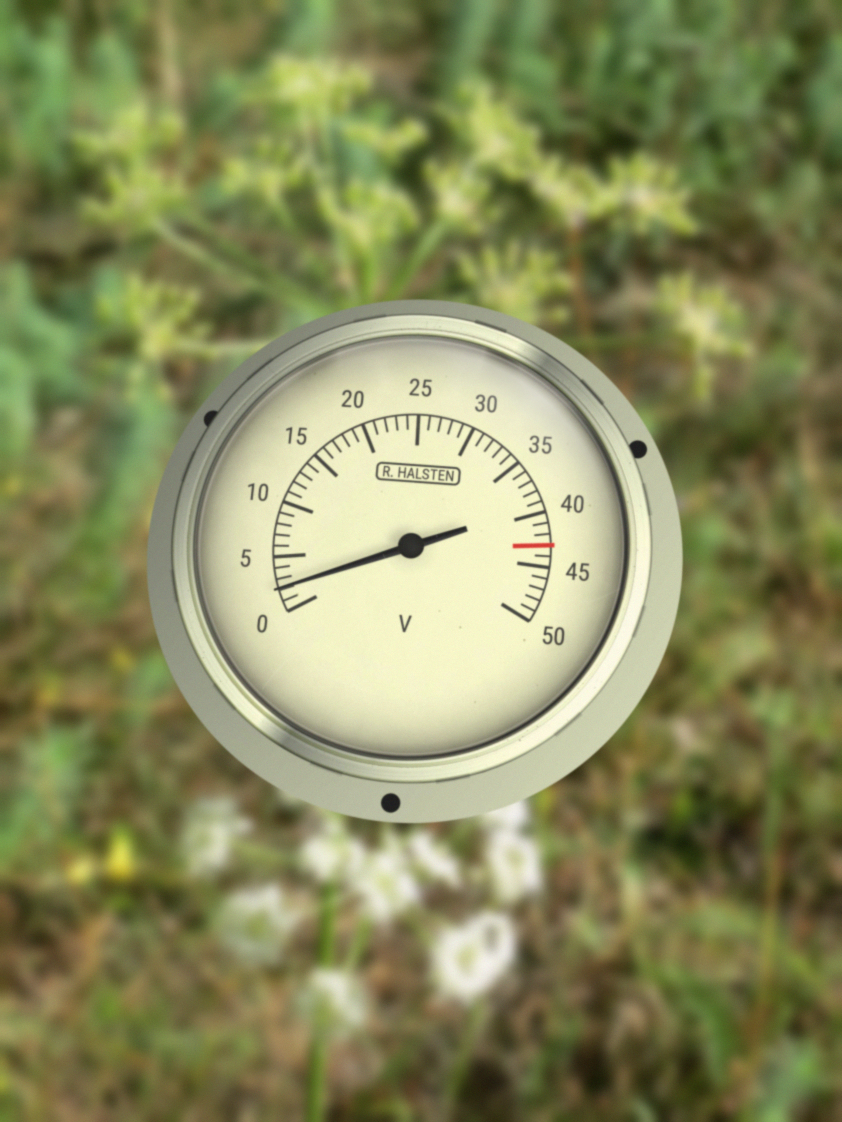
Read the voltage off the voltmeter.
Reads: 2 V
